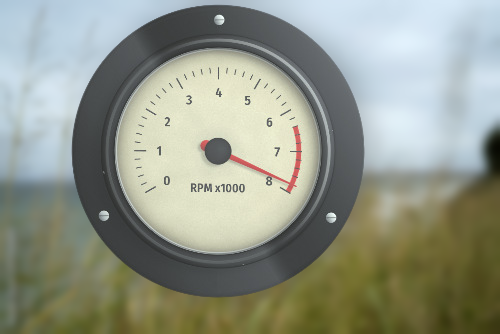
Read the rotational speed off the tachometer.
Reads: 7800 rpm
